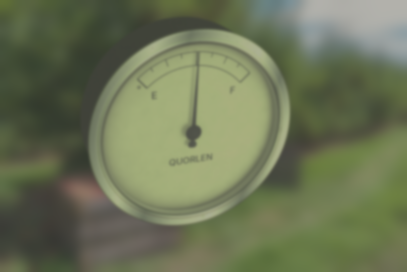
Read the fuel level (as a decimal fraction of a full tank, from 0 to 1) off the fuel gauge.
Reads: 0.5
